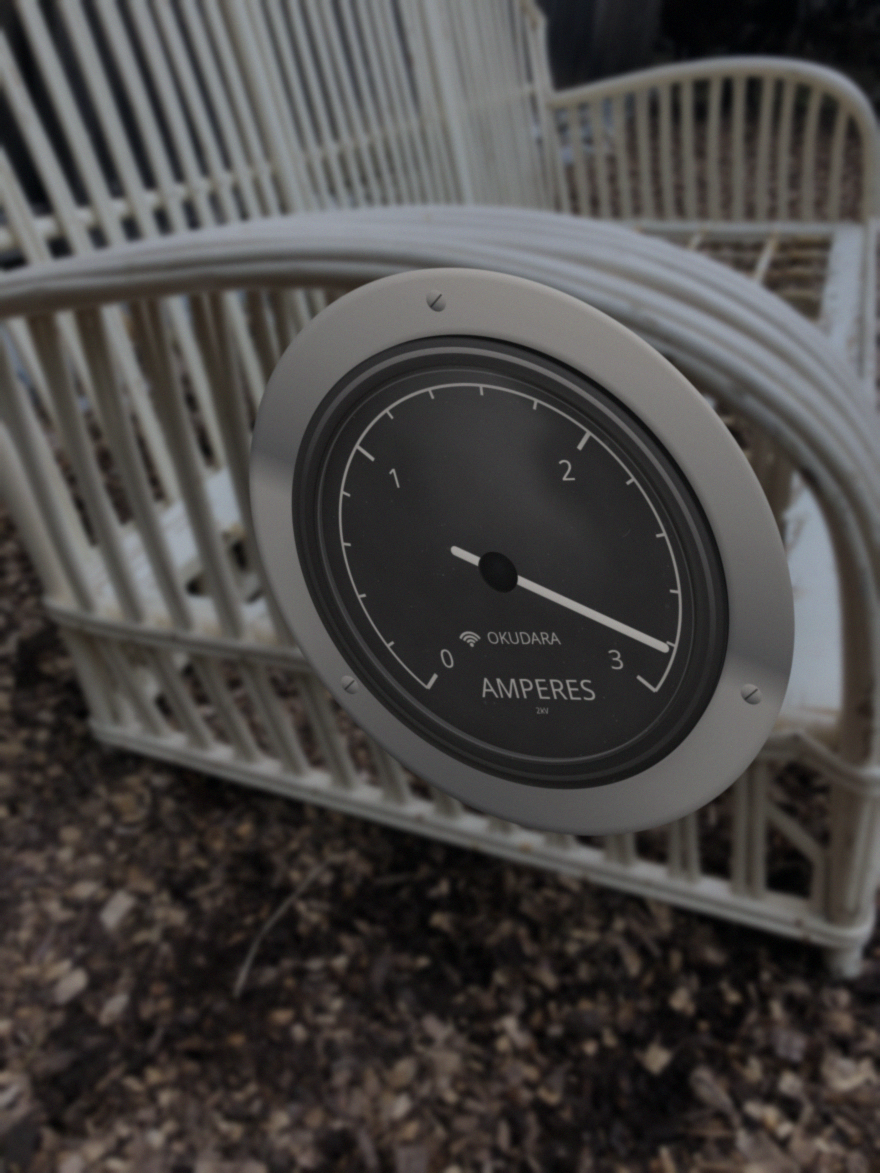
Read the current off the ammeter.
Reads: 2.8 A
